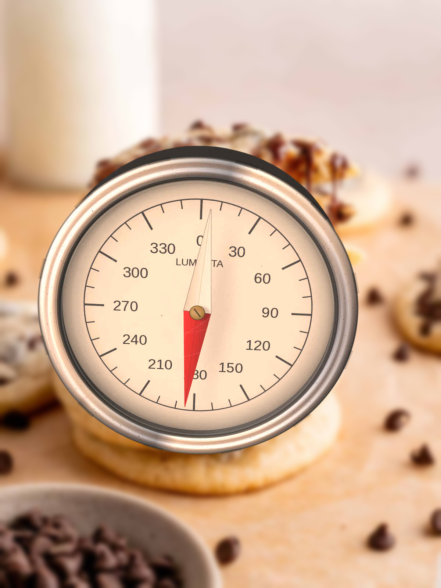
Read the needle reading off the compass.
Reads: 185 °
